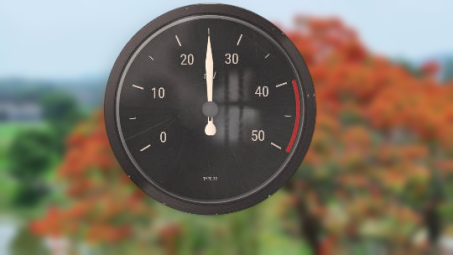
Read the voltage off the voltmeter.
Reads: 25 mV
